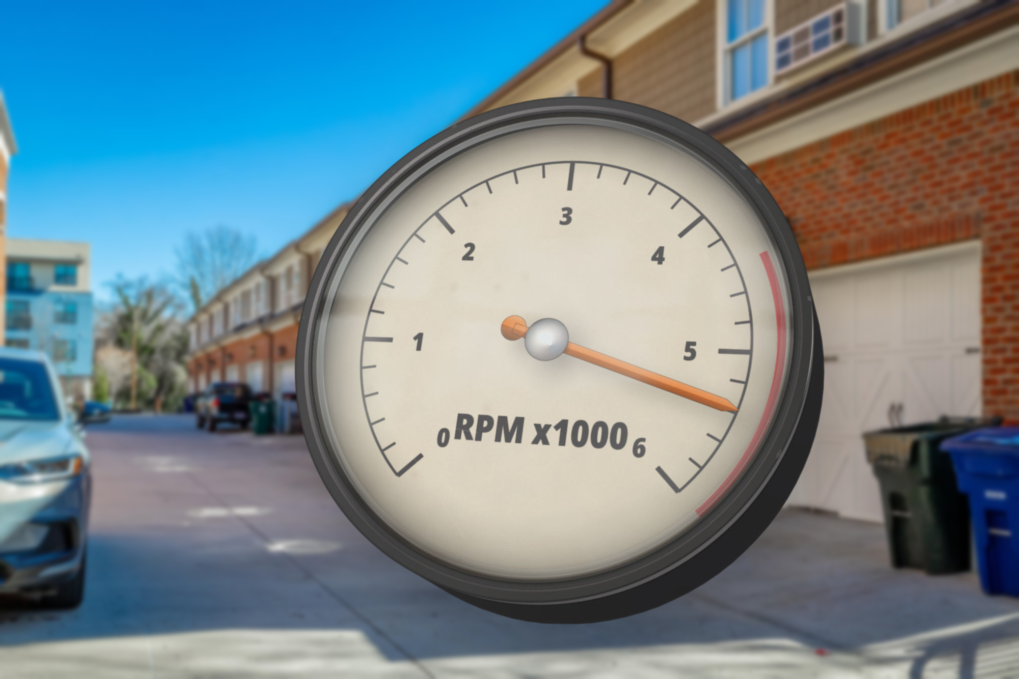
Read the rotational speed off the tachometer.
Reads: 5400 rpm
